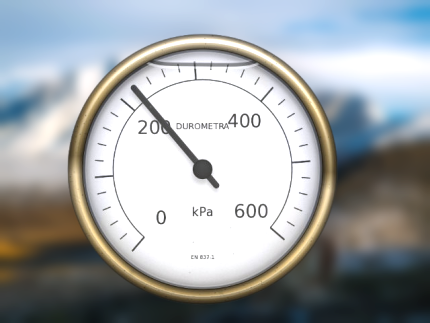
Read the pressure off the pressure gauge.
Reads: 220 kPa
